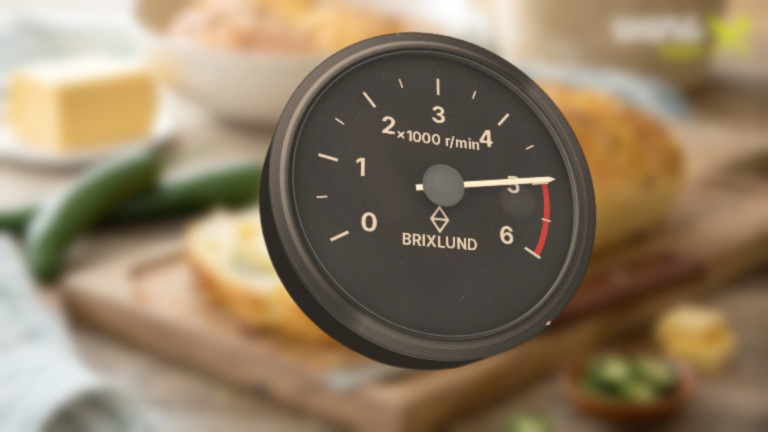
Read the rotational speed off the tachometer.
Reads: 5000 rpm
